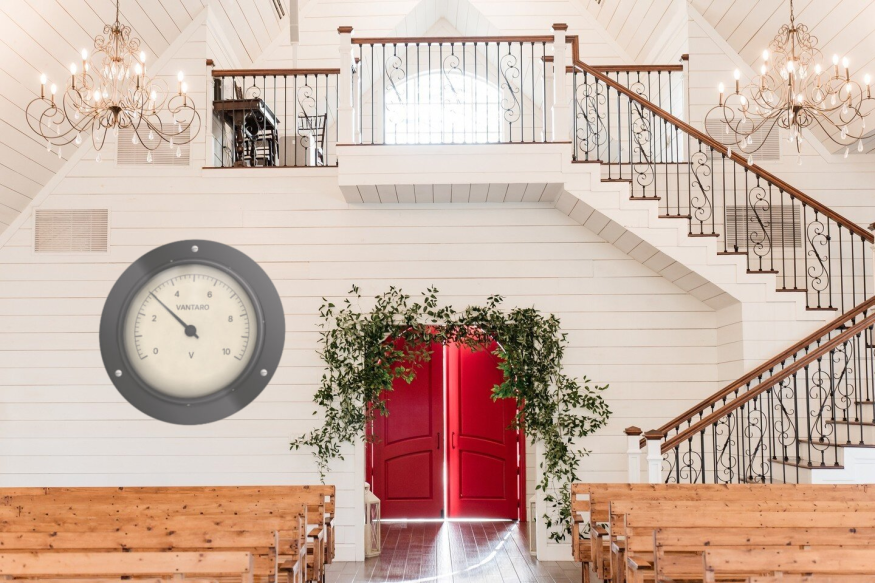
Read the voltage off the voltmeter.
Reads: 3 V
